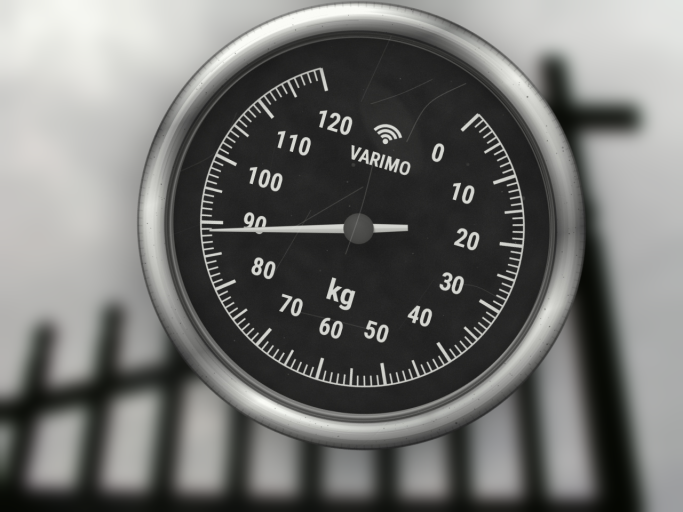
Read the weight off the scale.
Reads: 89 kg
